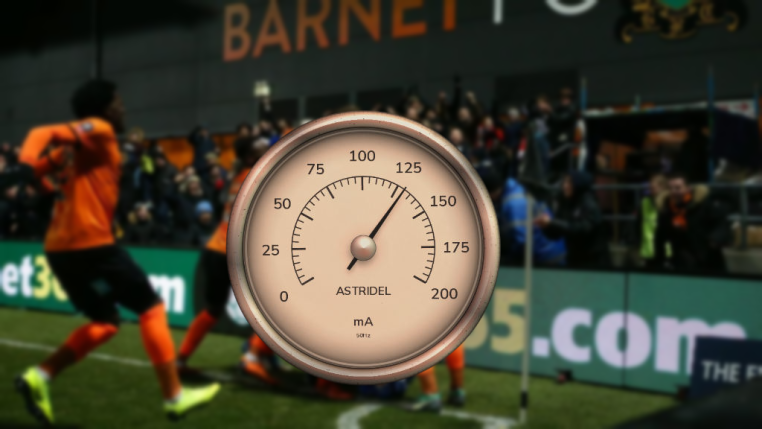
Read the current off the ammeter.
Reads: 130 mA
